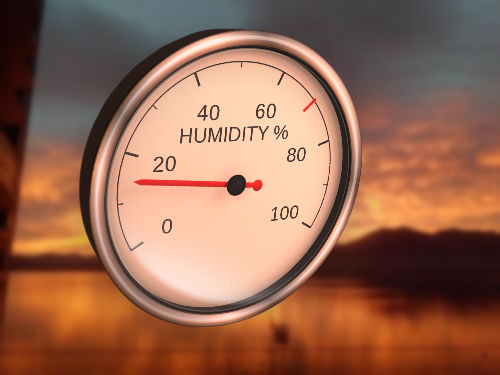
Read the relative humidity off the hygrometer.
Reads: 15 %
